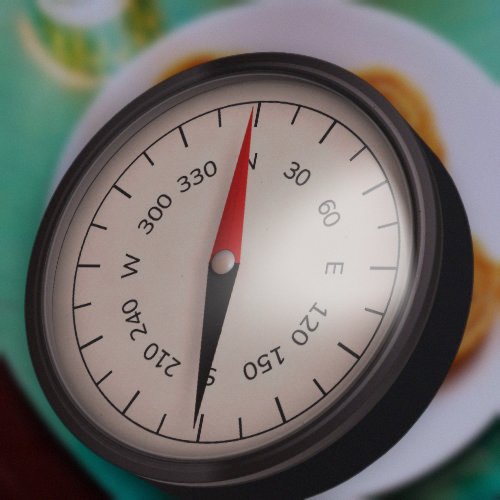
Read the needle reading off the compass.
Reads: 0 °
